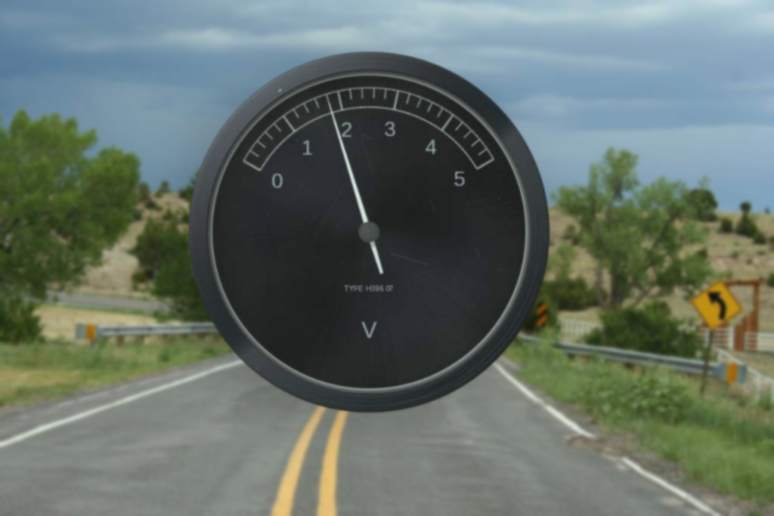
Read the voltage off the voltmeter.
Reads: 1.8 V
